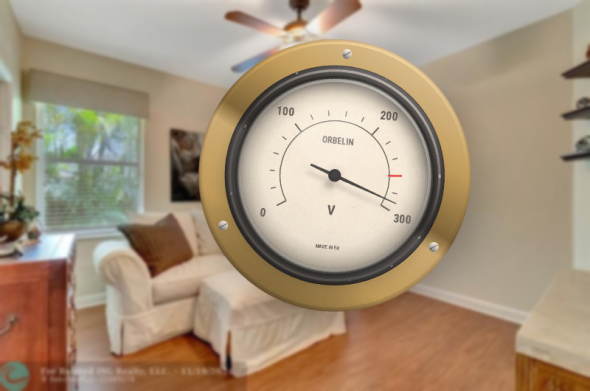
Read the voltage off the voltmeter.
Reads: 290 V
